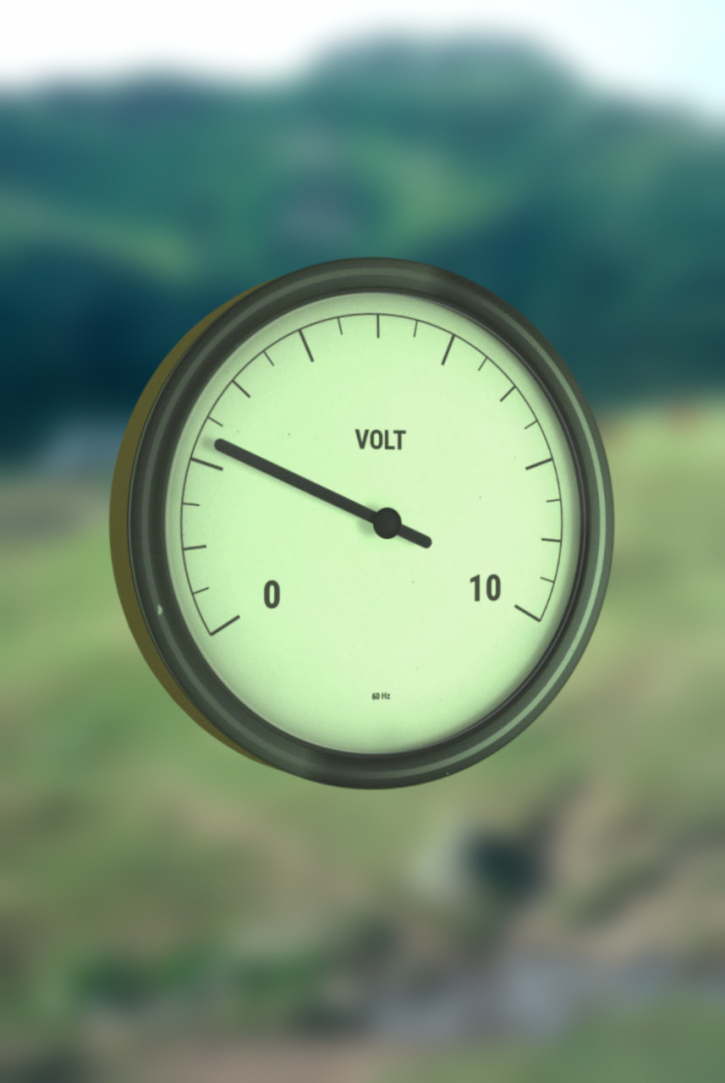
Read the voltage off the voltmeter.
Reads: 2.25 V
